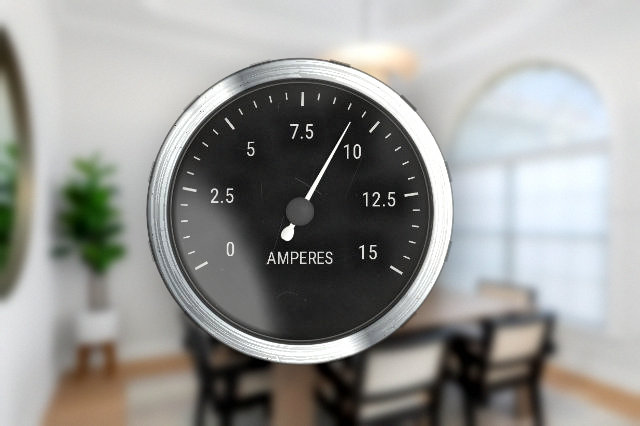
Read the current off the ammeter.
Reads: 9.25 A
